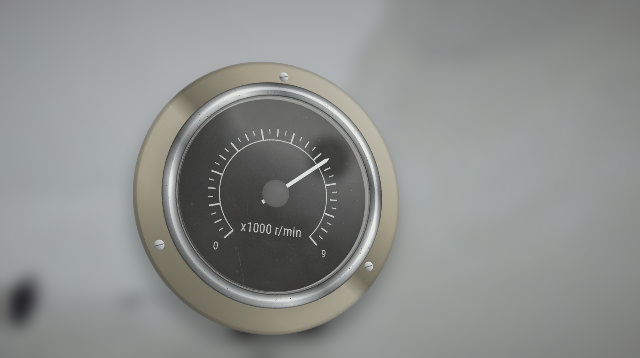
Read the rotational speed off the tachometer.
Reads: 6250 rpm
